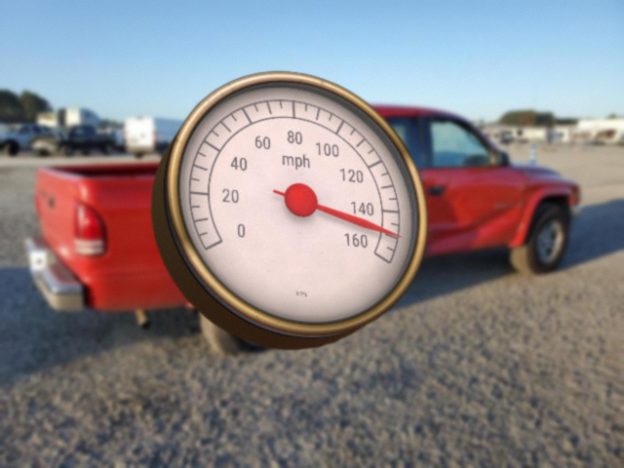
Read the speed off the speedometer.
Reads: 150 mph
